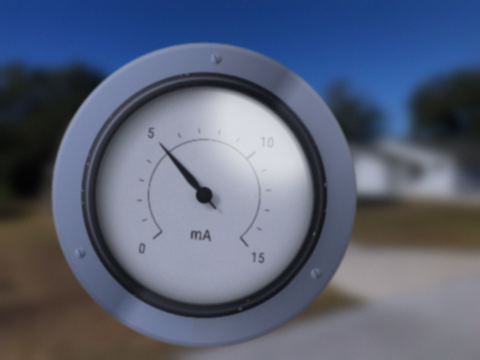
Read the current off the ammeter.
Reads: 5 mA
